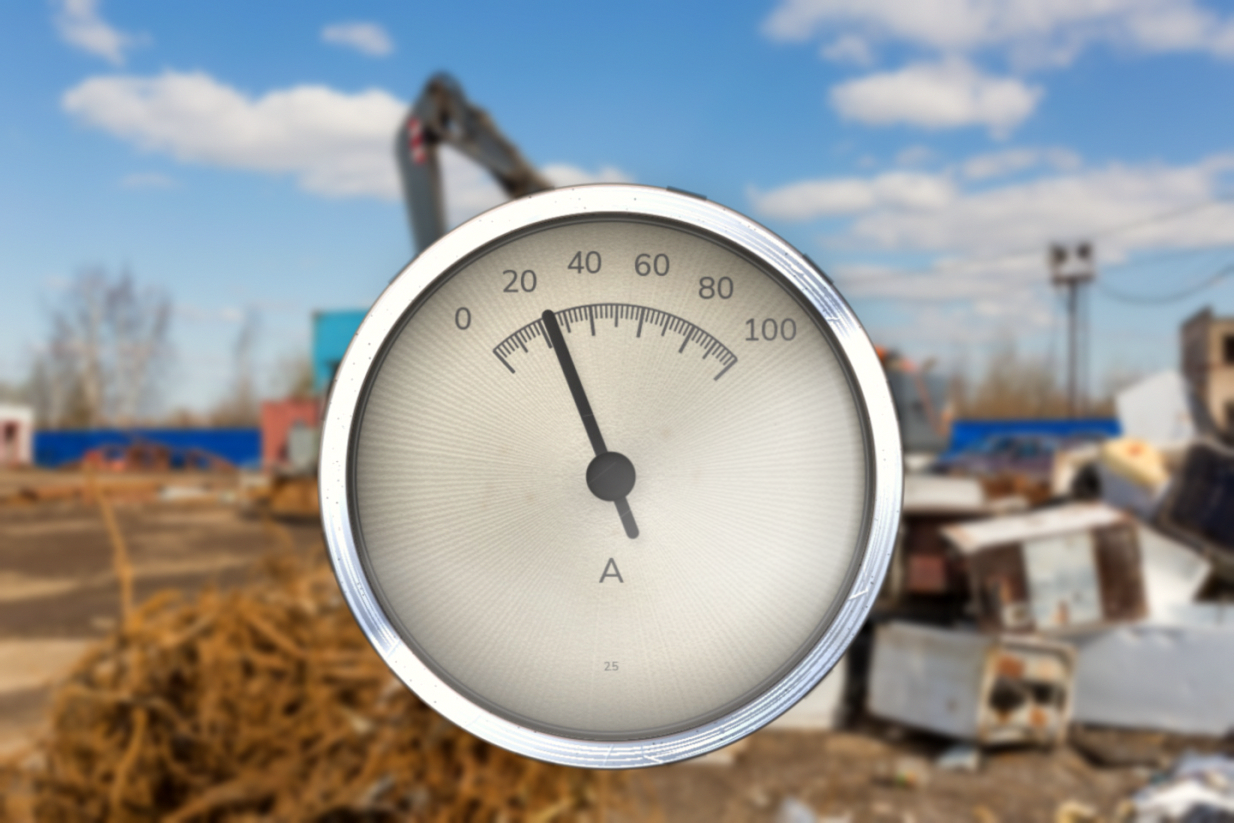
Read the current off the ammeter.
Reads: 24 A
